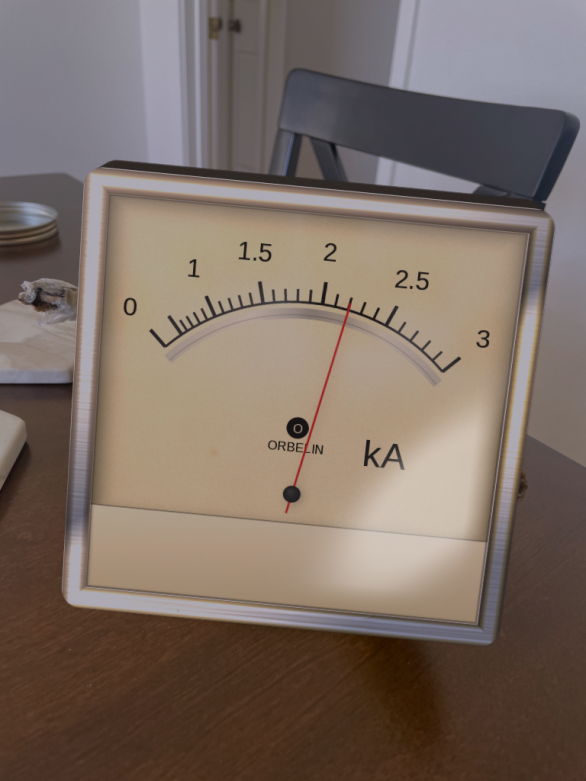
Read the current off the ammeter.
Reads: 2.2 kA
